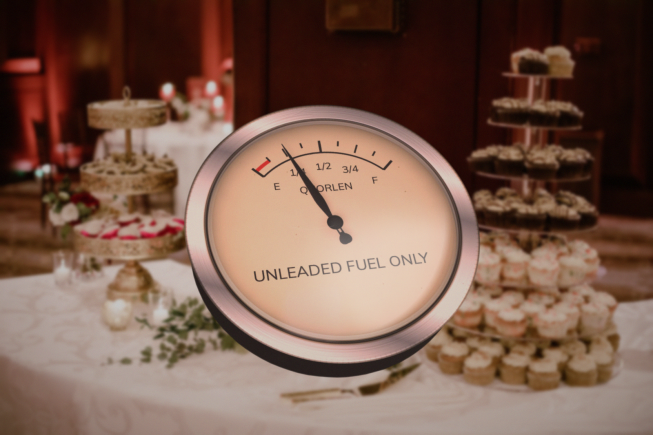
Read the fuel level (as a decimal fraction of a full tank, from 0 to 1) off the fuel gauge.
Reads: 0.25
